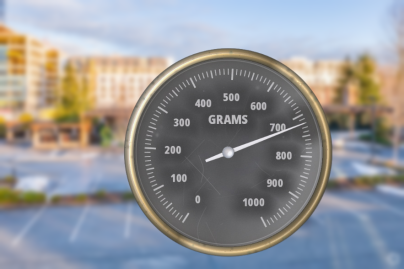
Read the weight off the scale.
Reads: 720 g
